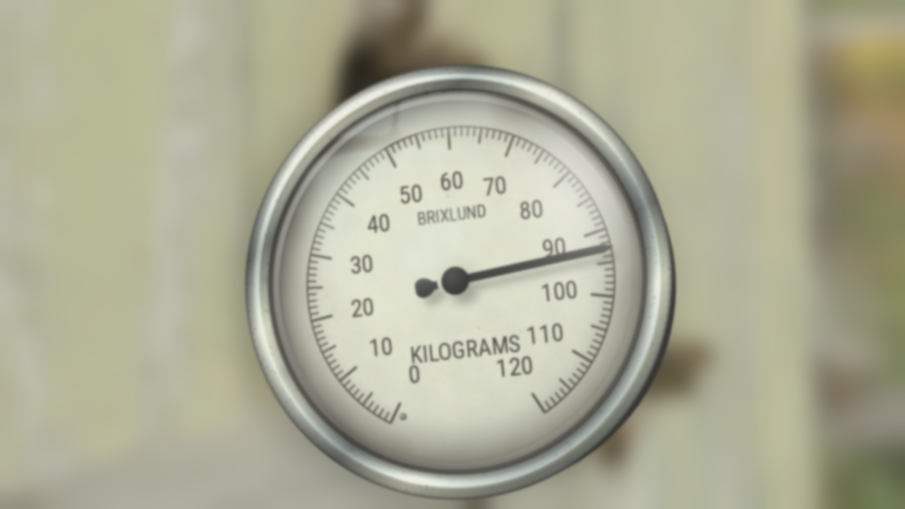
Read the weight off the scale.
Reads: 93 kg
